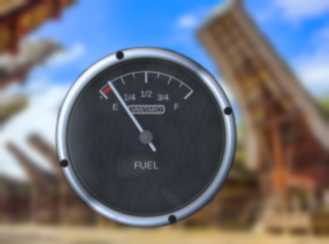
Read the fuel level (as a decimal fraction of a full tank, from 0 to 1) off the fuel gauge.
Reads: 0.125
